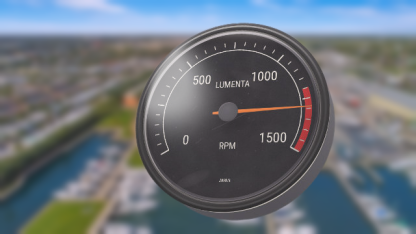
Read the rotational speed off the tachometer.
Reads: 1300 rpm
